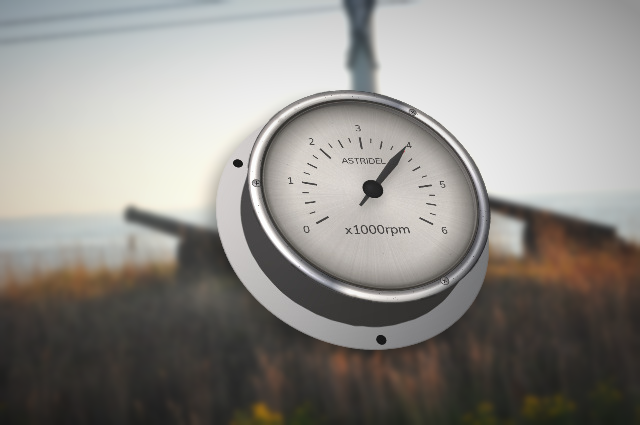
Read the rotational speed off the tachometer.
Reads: 4000 rpm
